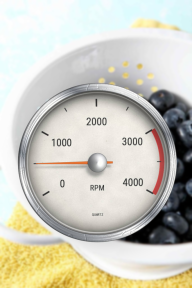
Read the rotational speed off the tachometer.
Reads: 500 rpm
